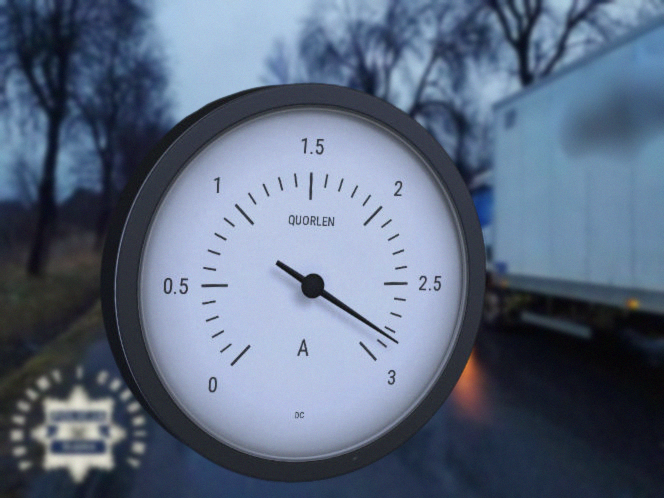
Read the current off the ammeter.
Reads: 2.85 A
